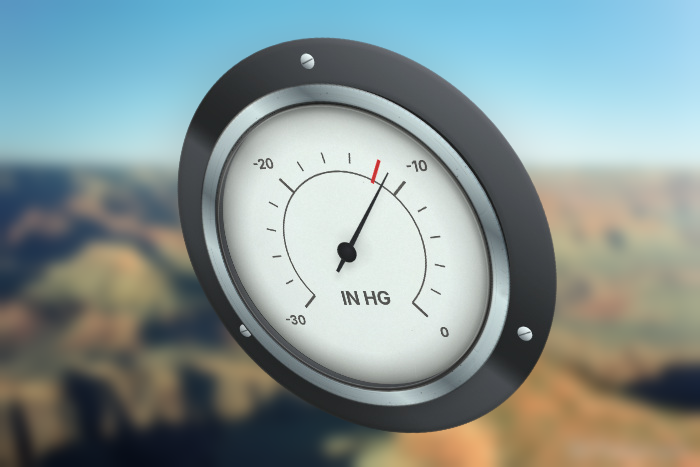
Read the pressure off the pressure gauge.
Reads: -11 inHg
